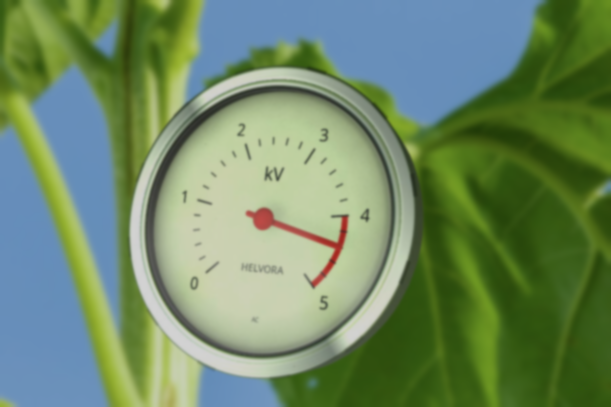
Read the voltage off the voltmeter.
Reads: 4.4 kV
